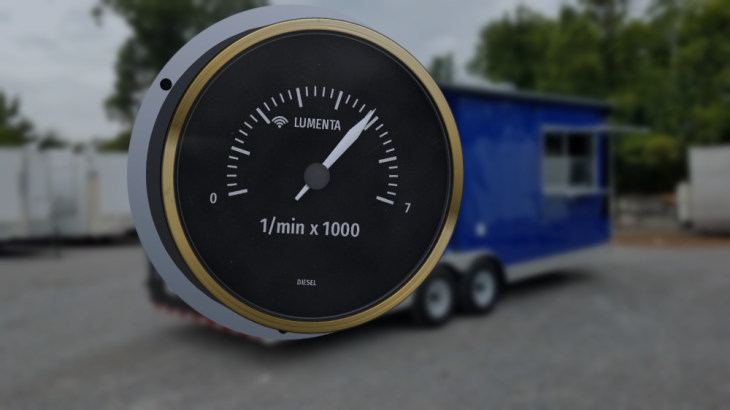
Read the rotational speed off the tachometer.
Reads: 4800 rpm
